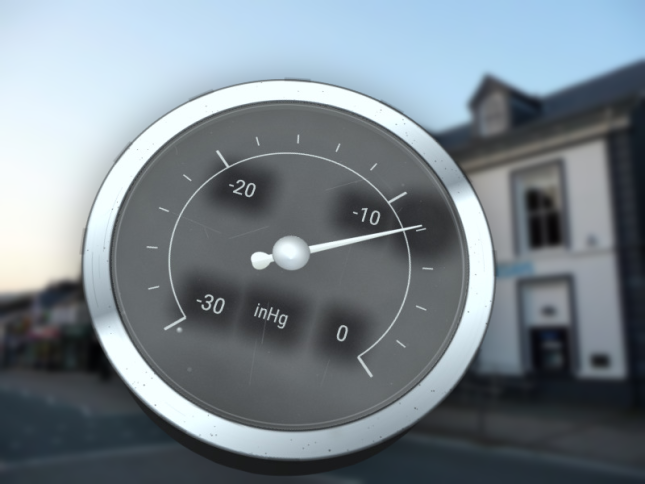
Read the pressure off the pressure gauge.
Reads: -8 inHg
